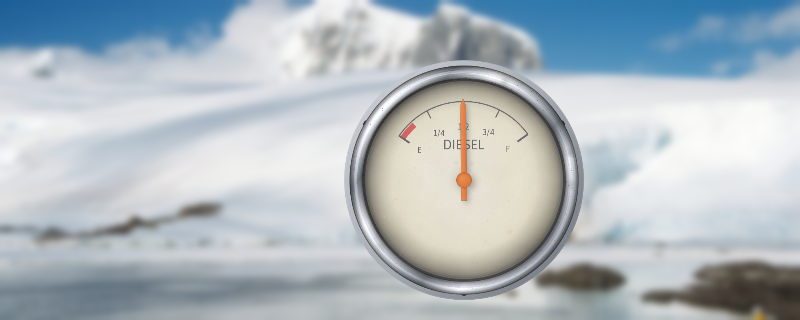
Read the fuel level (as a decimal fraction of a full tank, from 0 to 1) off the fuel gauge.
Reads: 0.5
